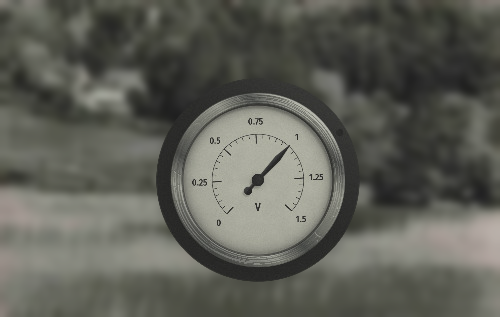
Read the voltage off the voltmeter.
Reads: 1 V
